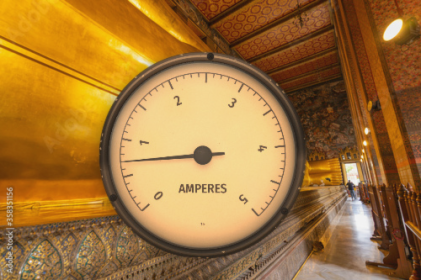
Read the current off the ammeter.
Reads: 0.7 A
